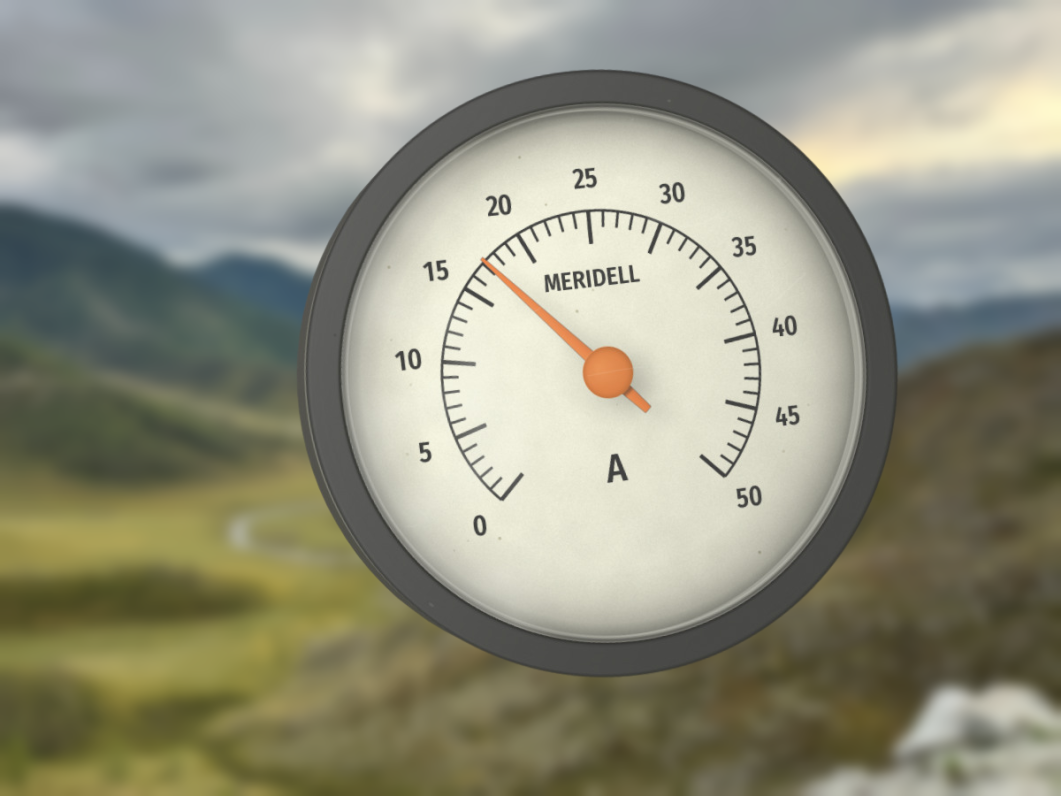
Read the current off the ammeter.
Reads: 17 A
